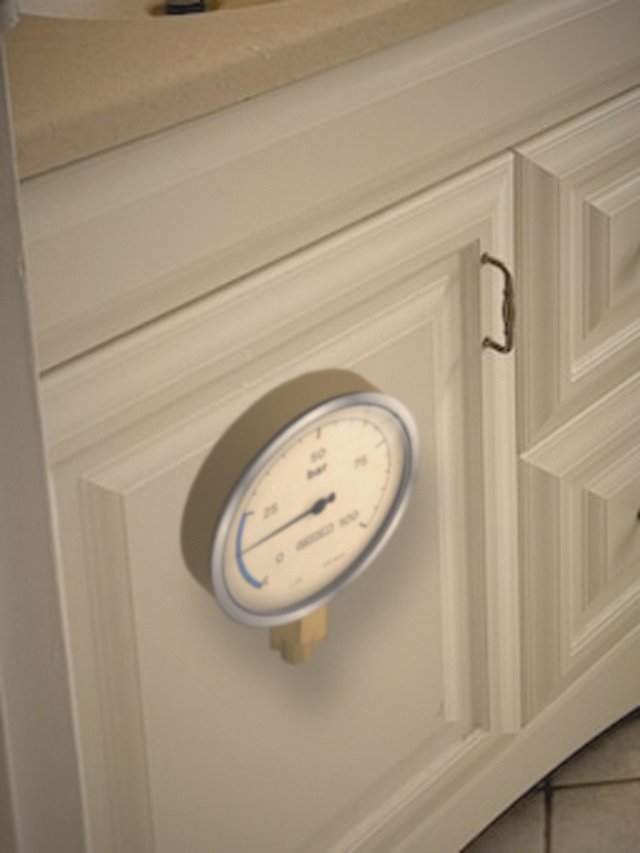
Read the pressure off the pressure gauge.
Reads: 15 bar
